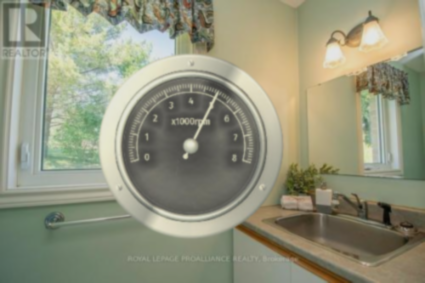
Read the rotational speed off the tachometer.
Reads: 5000 rpm
